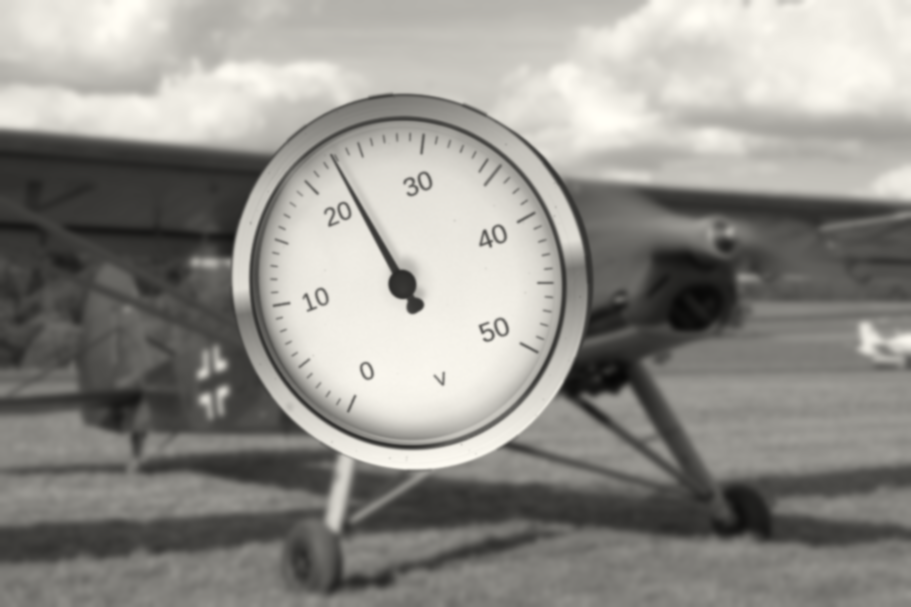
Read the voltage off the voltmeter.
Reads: 23 V
